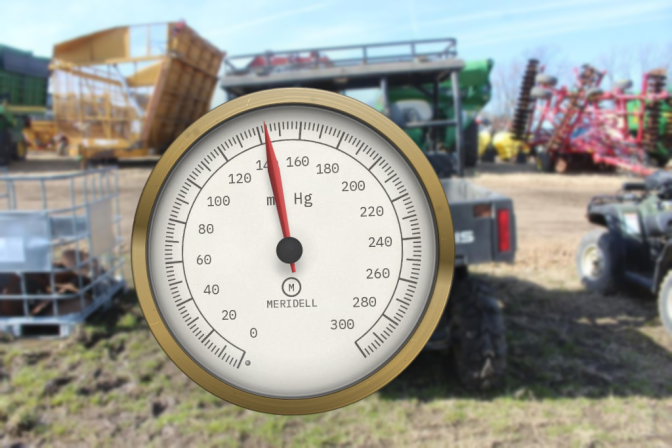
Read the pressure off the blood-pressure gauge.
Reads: 144 mmHg
